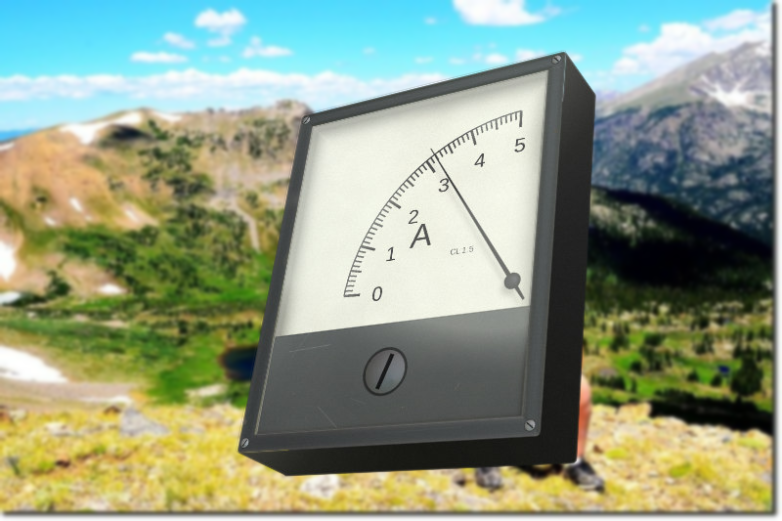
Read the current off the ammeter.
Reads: 3.2 A
